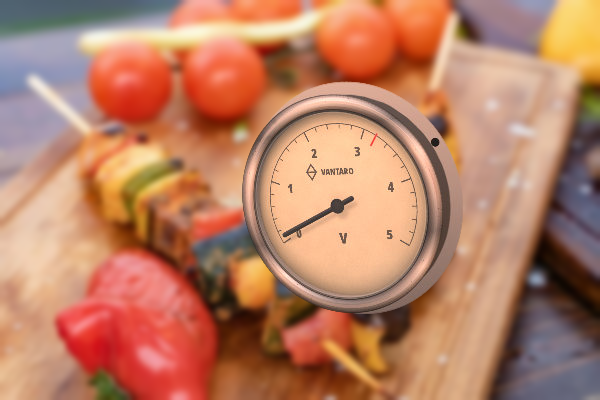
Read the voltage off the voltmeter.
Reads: 0.1 V
